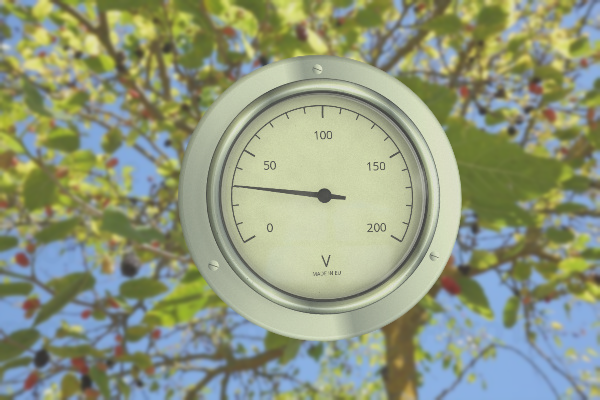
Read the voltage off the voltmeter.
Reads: 30 V
